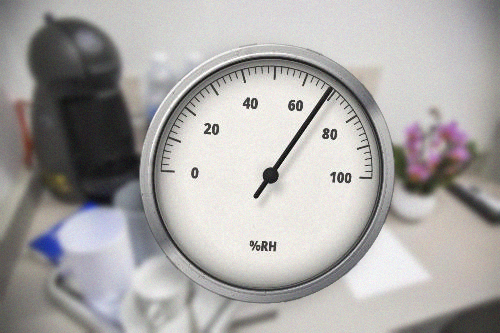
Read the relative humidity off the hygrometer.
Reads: 68 %
